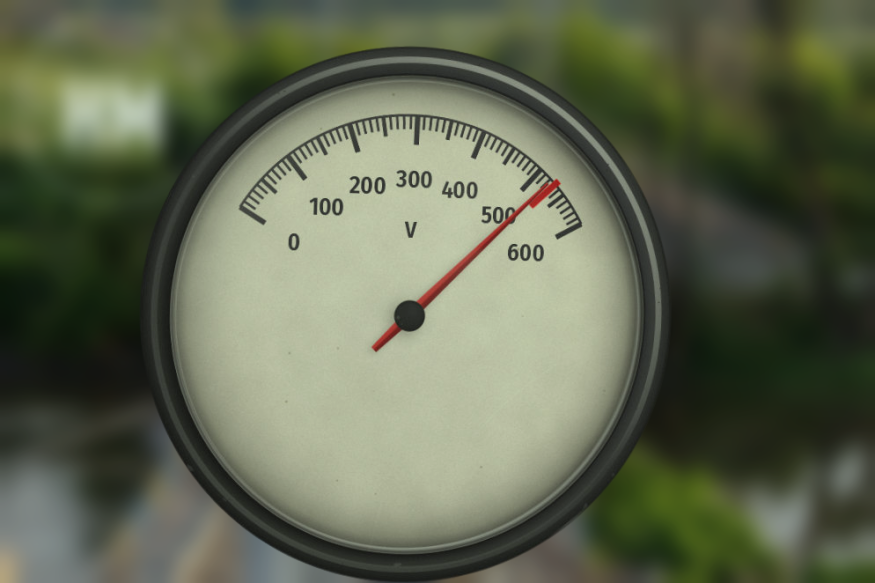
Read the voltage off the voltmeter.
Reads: 520 V
